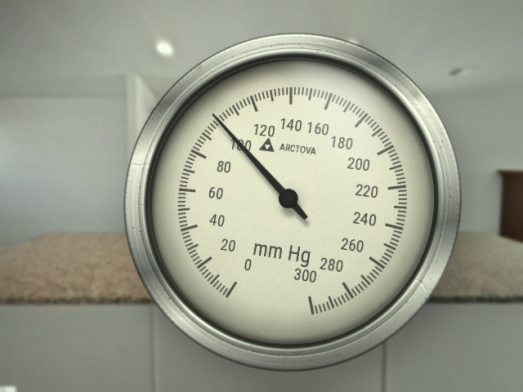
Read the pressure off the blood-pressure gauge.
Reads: 100 mmHg
